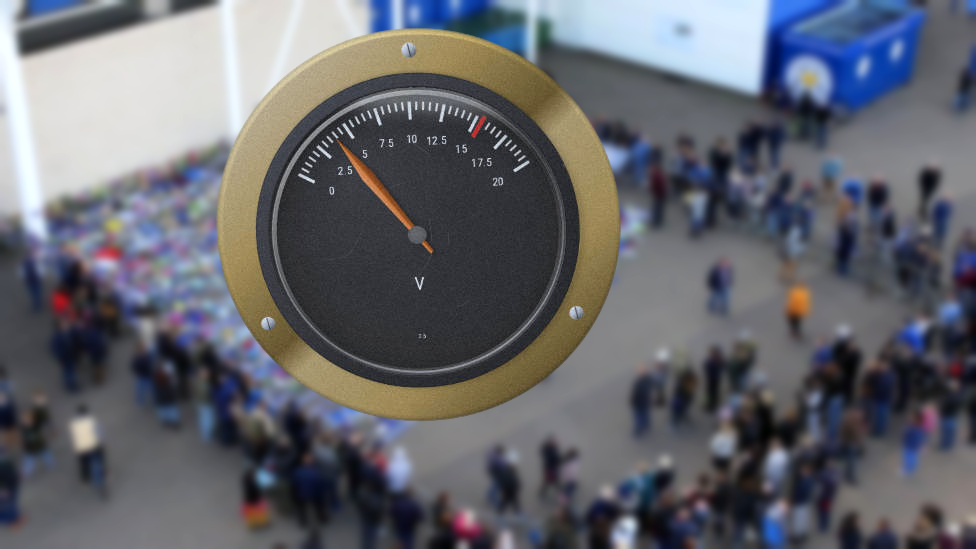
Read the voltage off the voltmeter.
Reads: 4 V
